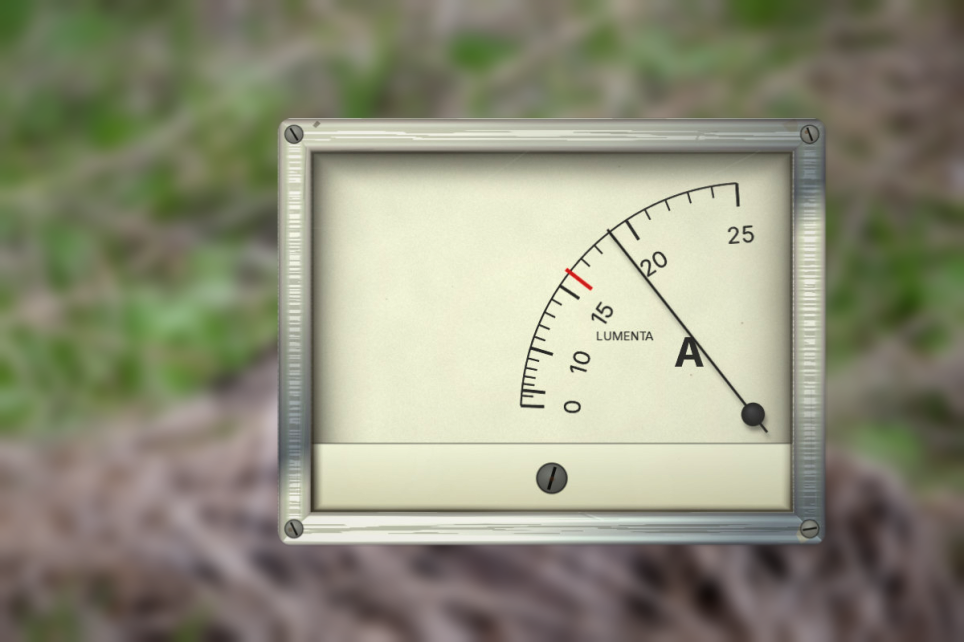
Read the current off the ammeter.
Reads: 19 A
